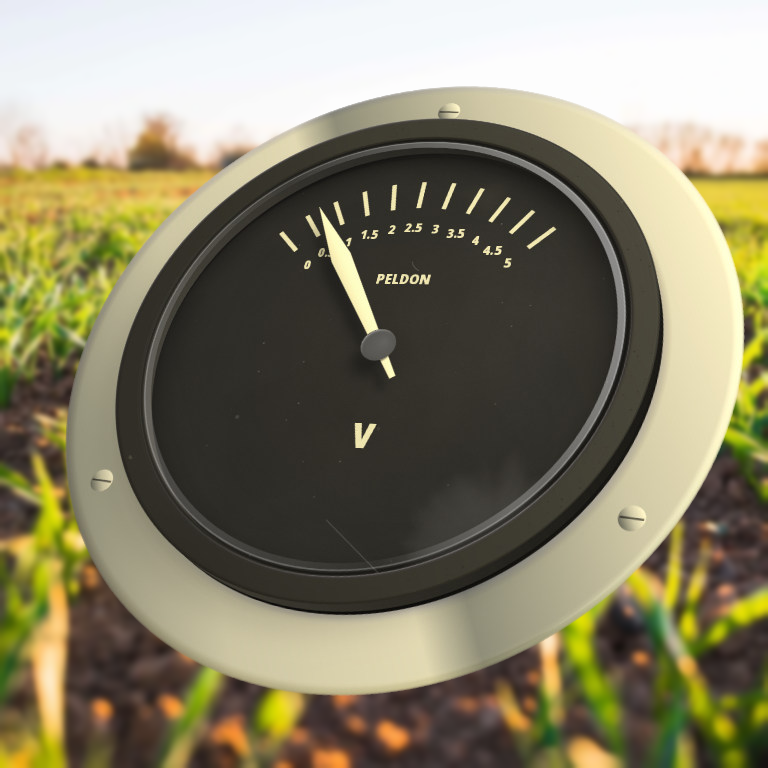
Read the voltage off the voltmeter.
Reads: 0.75 V
